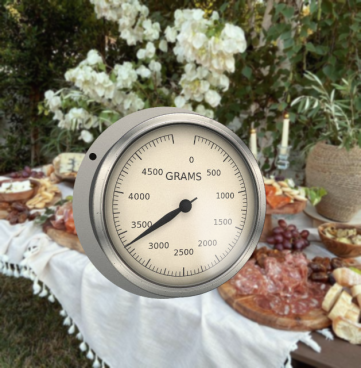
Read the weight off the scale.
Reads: 3350 g
